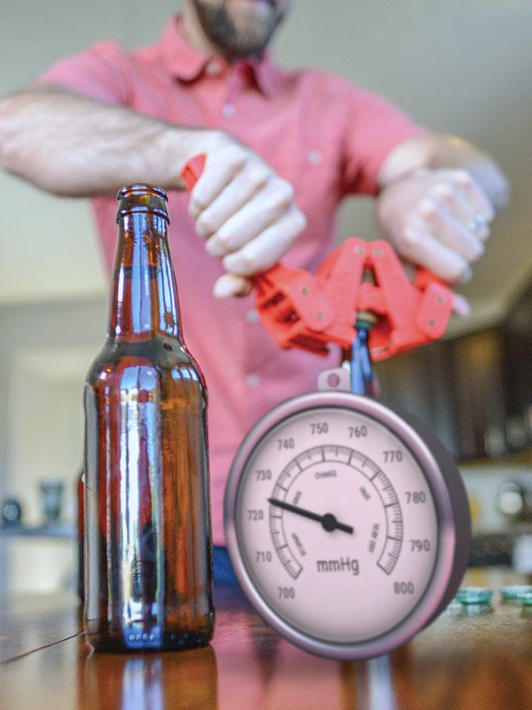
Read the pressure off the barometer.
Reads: 725 mmHg
